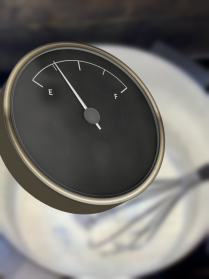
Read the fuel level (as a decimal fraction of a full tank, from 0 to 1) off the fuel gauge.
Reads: 0.25
